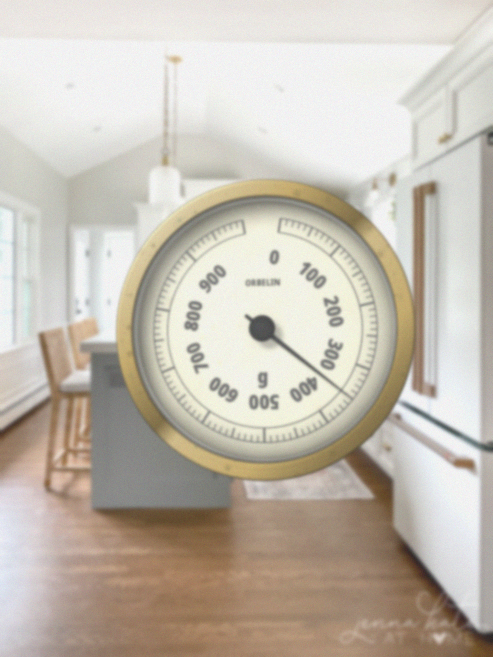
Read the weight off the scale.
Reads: 350 g
